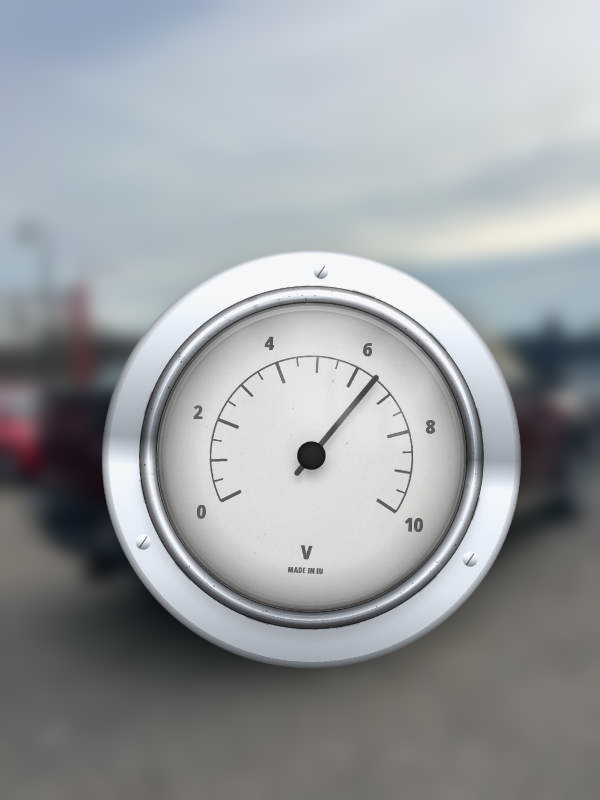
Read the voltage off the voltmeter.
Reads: 6.5 V
